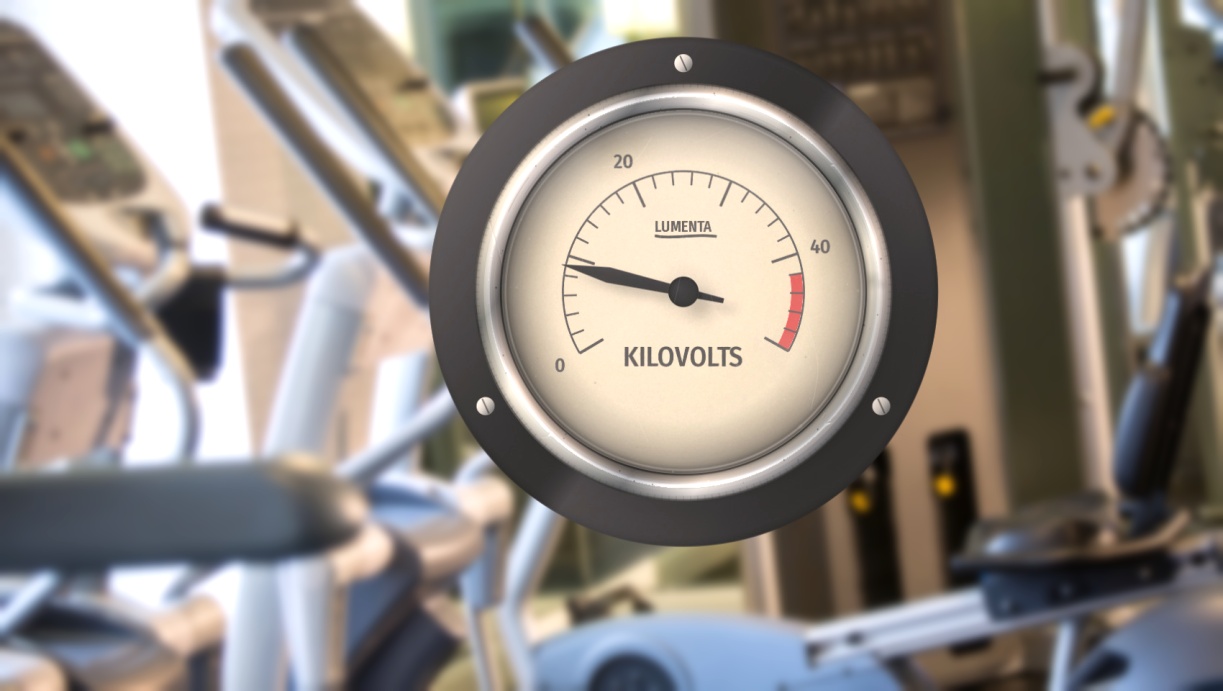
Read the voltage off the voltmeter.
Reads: 9 kV
